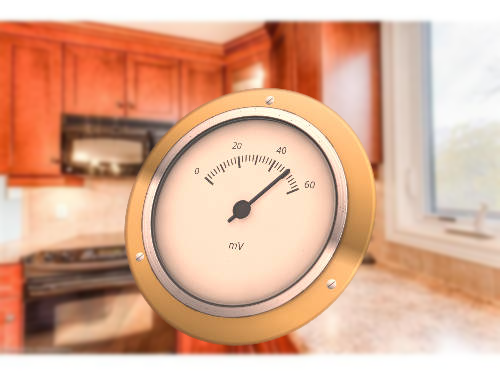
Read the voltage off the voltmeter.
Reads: 50 mV
